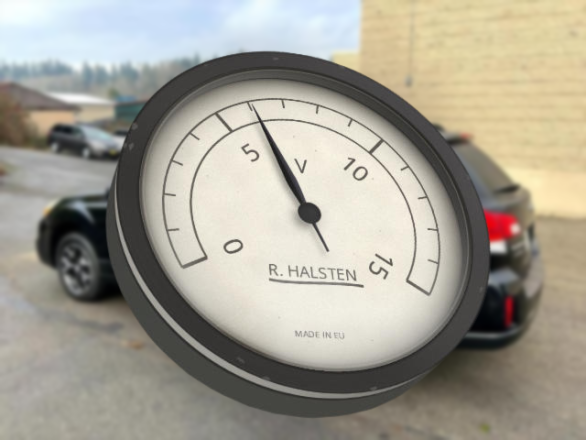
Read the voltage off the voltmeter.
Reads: 6 V
